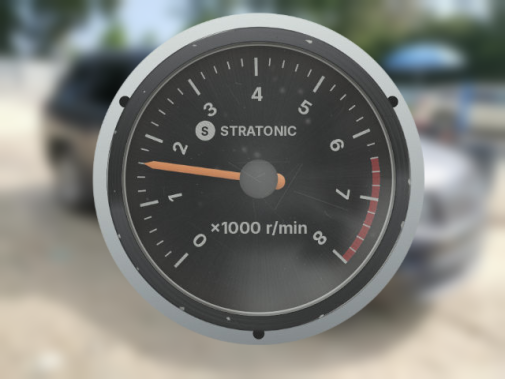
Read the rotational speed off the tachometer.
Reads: 1600 rpm
